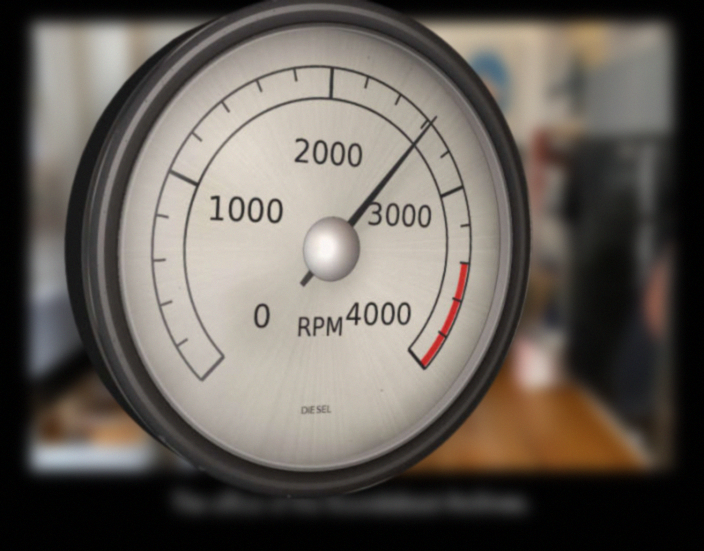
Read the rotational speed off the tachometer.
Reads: 2600 rpm
